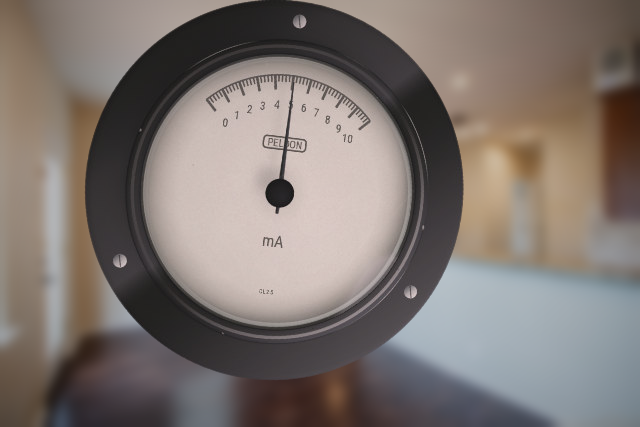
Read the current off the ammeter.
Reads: 5 mA
